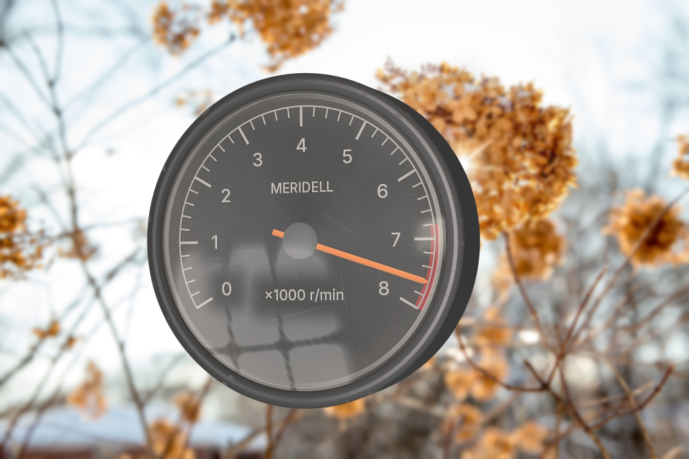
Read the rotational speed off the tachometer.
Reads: 7600 rpm
